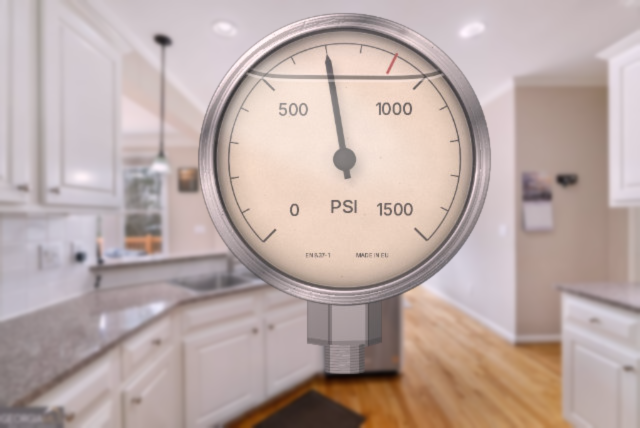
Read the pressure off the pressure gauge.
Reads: 700 psi
